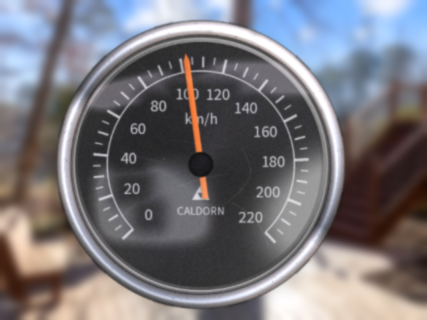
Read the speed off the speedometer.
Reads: 102.5 km/h
